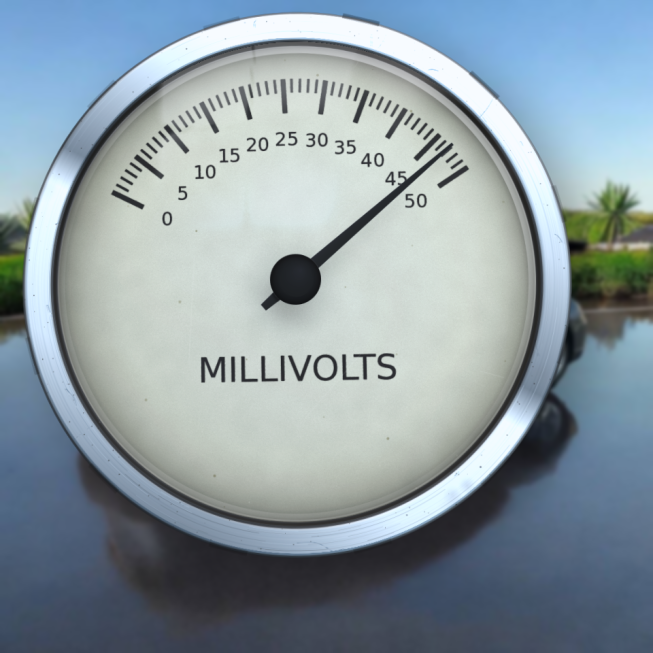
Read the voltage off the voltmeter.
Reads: 47 mV
